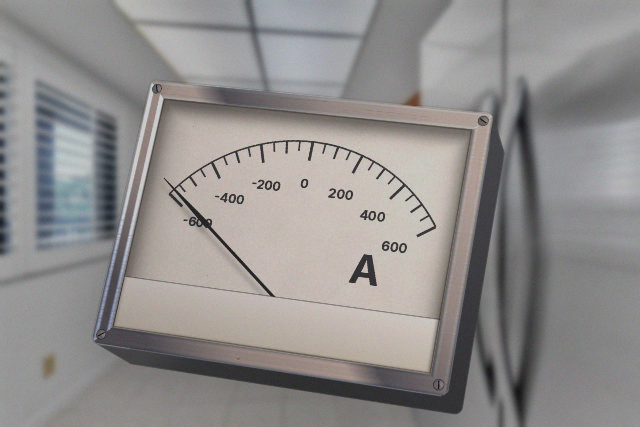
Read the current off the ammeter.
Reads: -575 A
